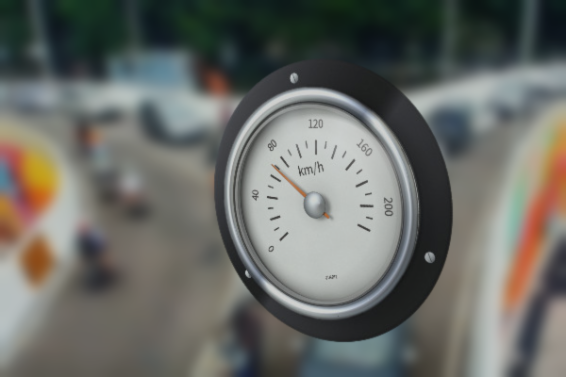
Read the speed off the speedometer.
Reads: 70 km/h
